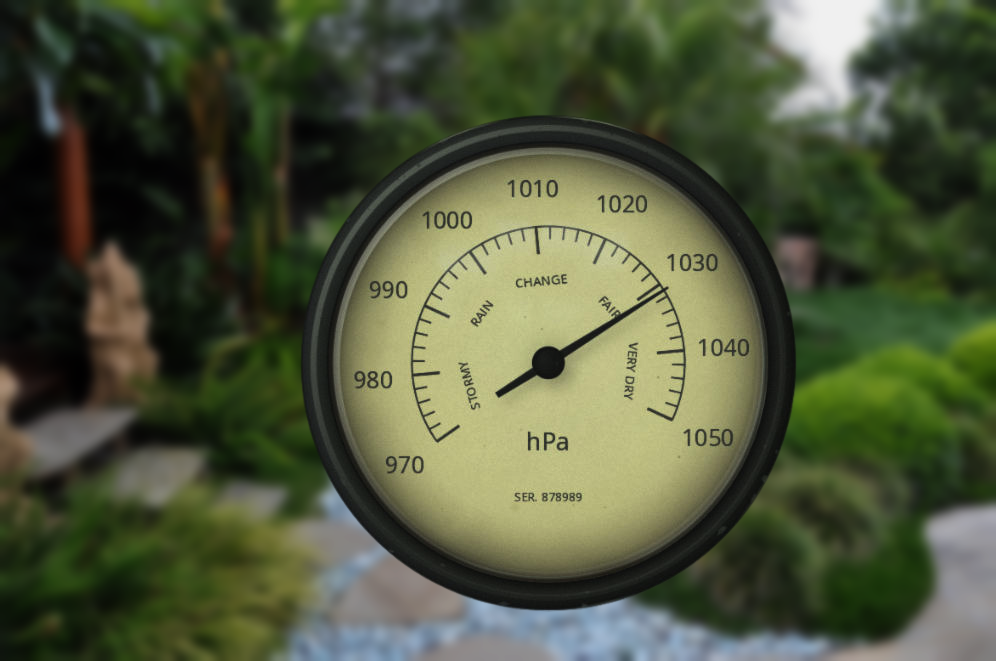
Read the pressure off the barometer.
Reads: 1031 hPa
